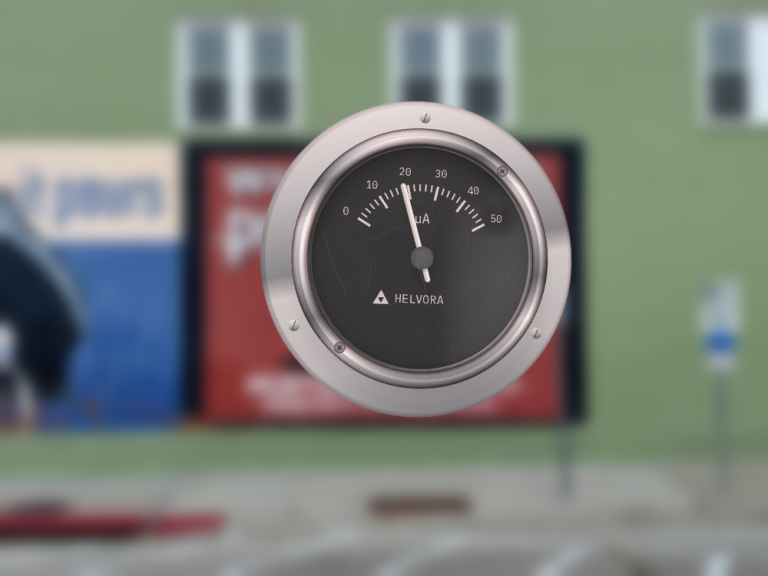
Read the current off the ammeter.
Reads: 18 µA
